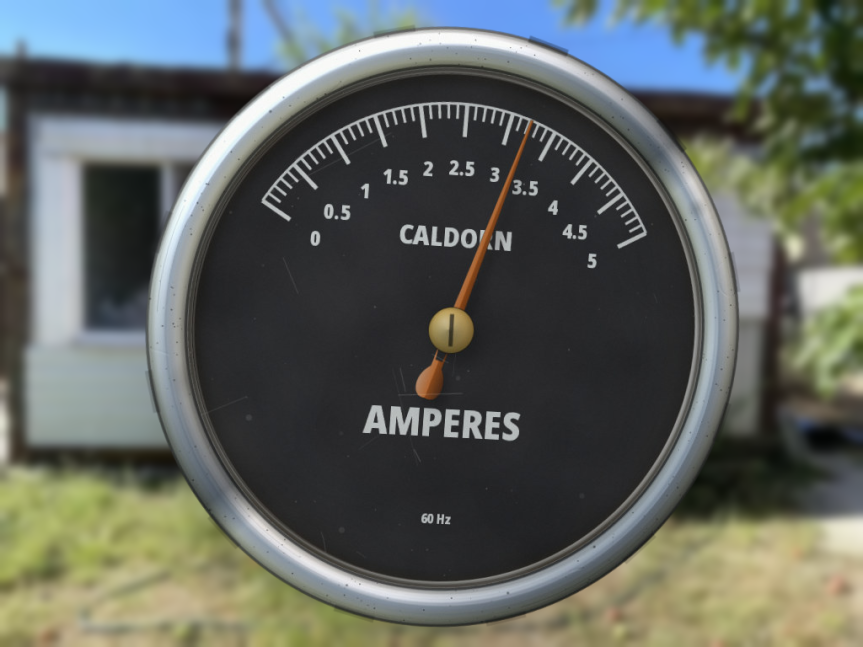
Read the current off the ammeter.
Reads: 3.2 A
